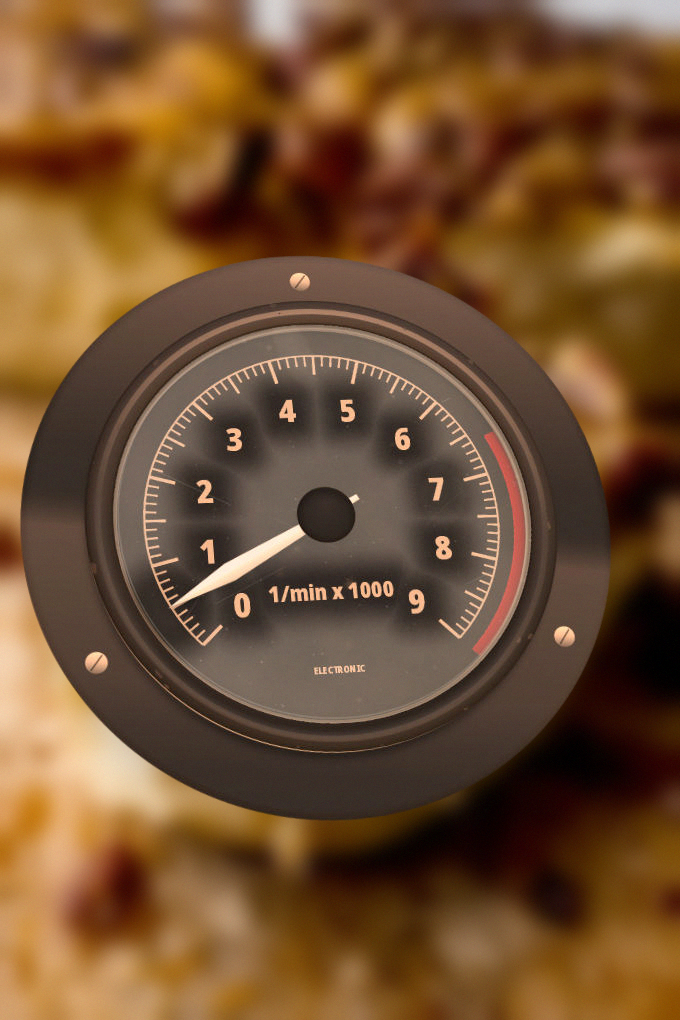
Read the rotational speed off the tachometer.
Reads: 500 rpm
